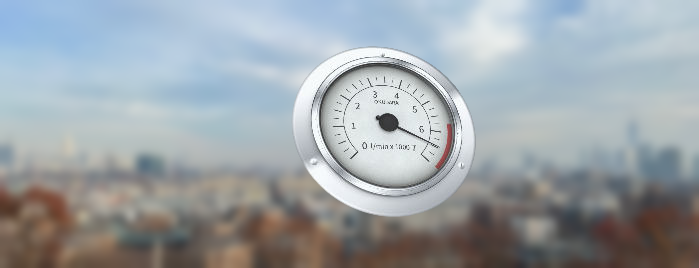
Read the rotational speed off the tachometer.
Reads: 6500 rpm
